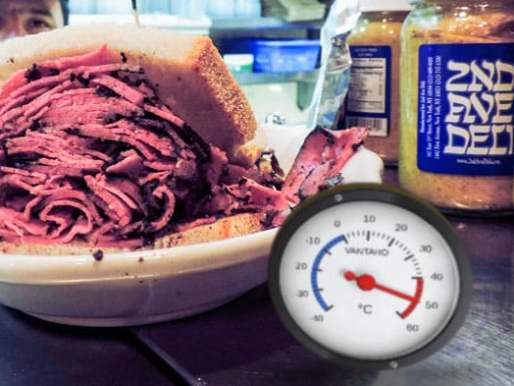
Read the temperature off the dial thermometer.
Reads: 50 °C
